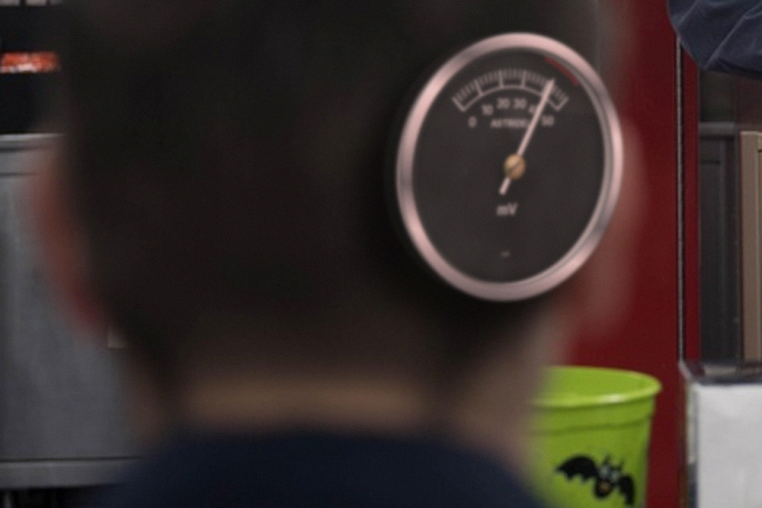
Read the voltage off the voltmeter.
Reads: 40 mV
